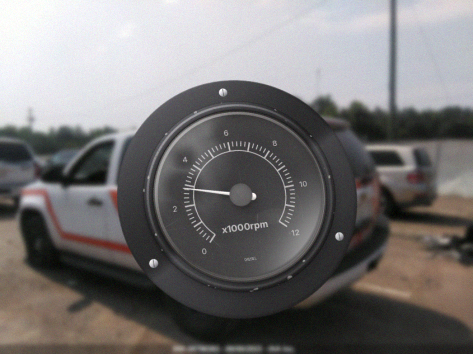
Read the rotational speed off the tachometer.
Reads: 2800 rpm
